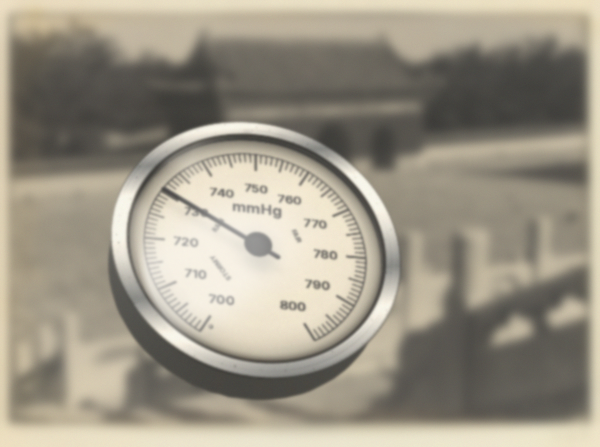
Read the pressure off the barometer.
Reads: 730 mmHg
